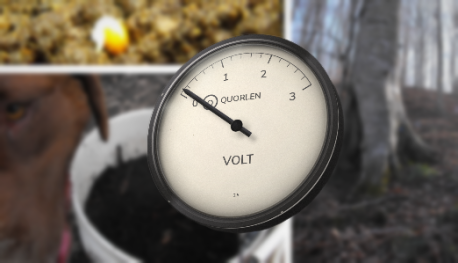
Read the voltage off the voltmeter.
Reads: 0.1 V
